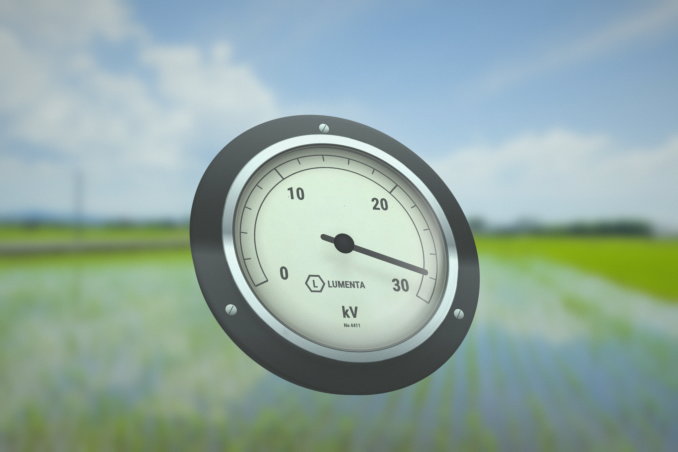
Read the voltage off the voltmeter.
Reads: 28 kV
